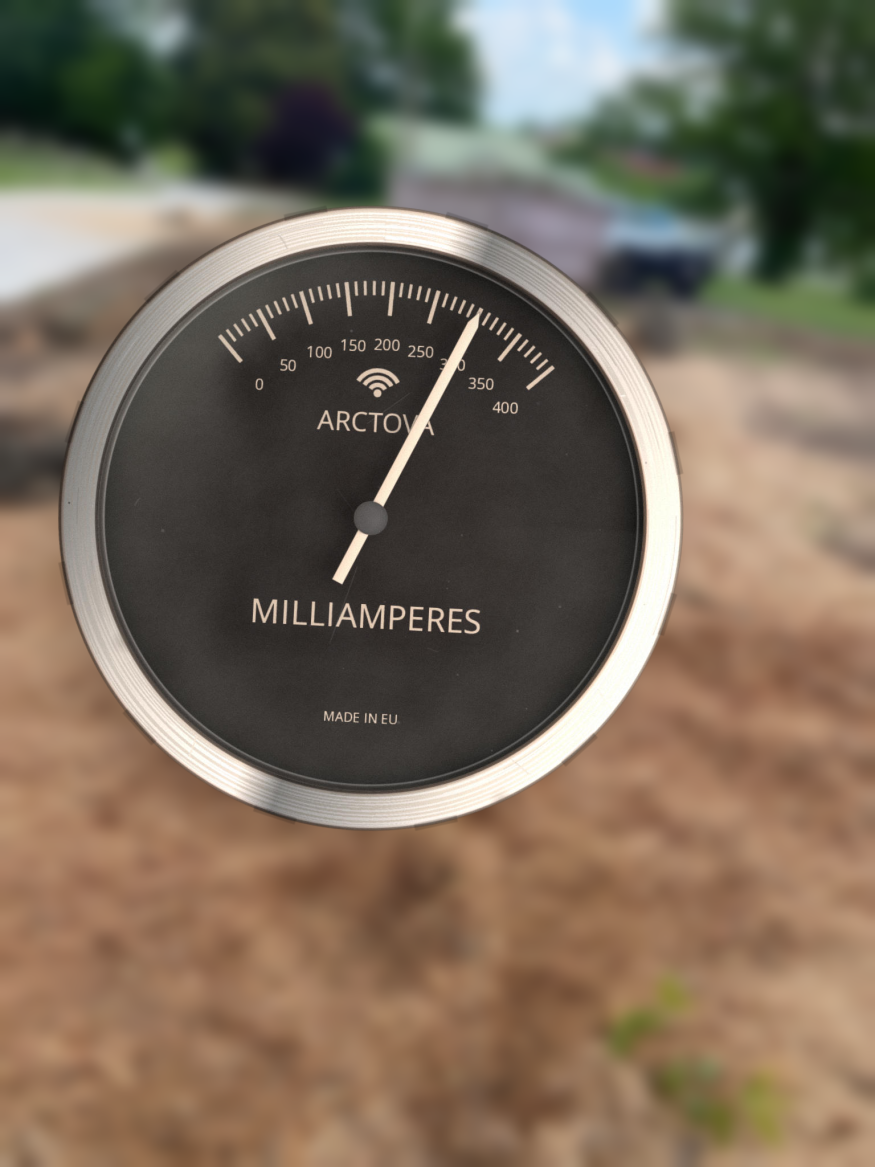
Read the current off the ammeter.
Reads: 300 mA
